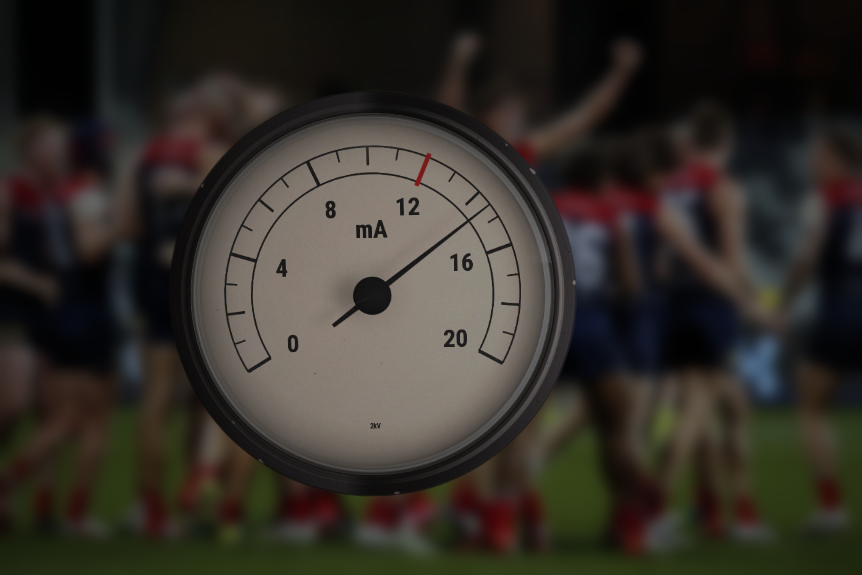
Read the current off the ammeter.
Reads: 14.5 mA
